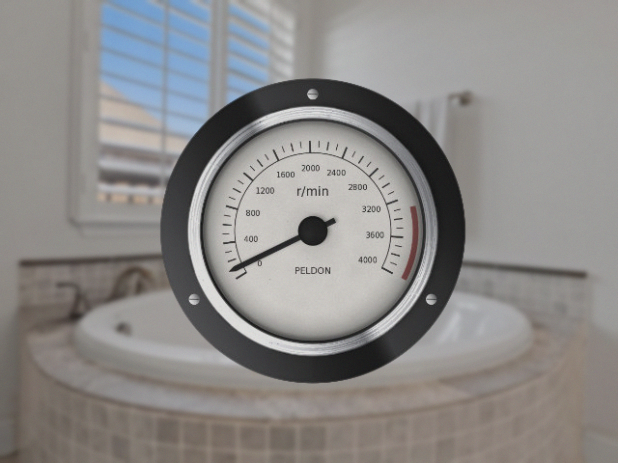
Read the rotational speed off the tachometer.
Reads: 100 rpm
